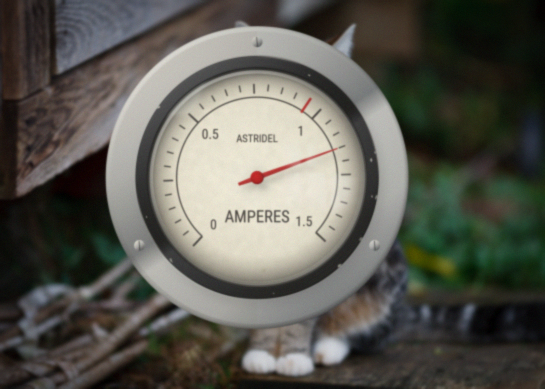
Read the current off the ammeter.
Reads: 1.15 A
